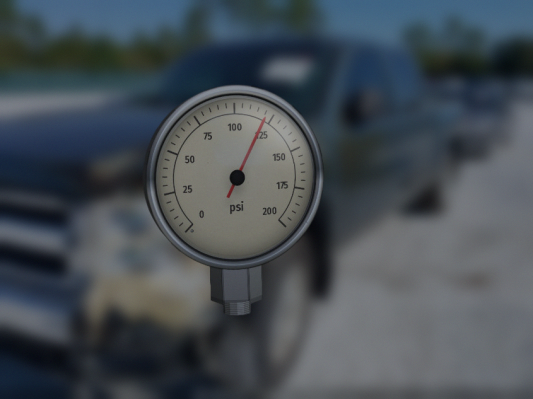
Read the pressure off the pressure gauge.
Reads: 120 psi
